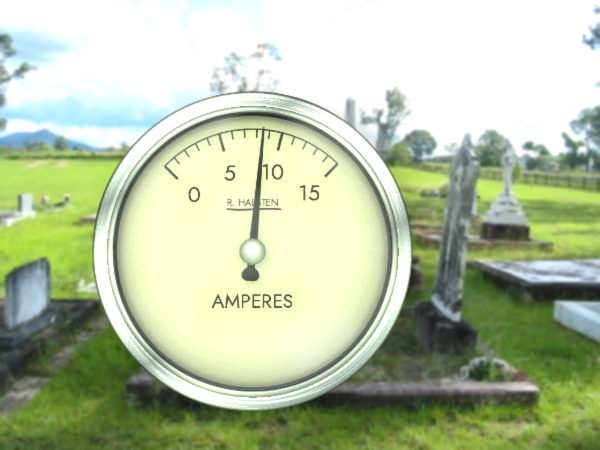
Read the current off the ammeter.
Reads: 8.5 A
